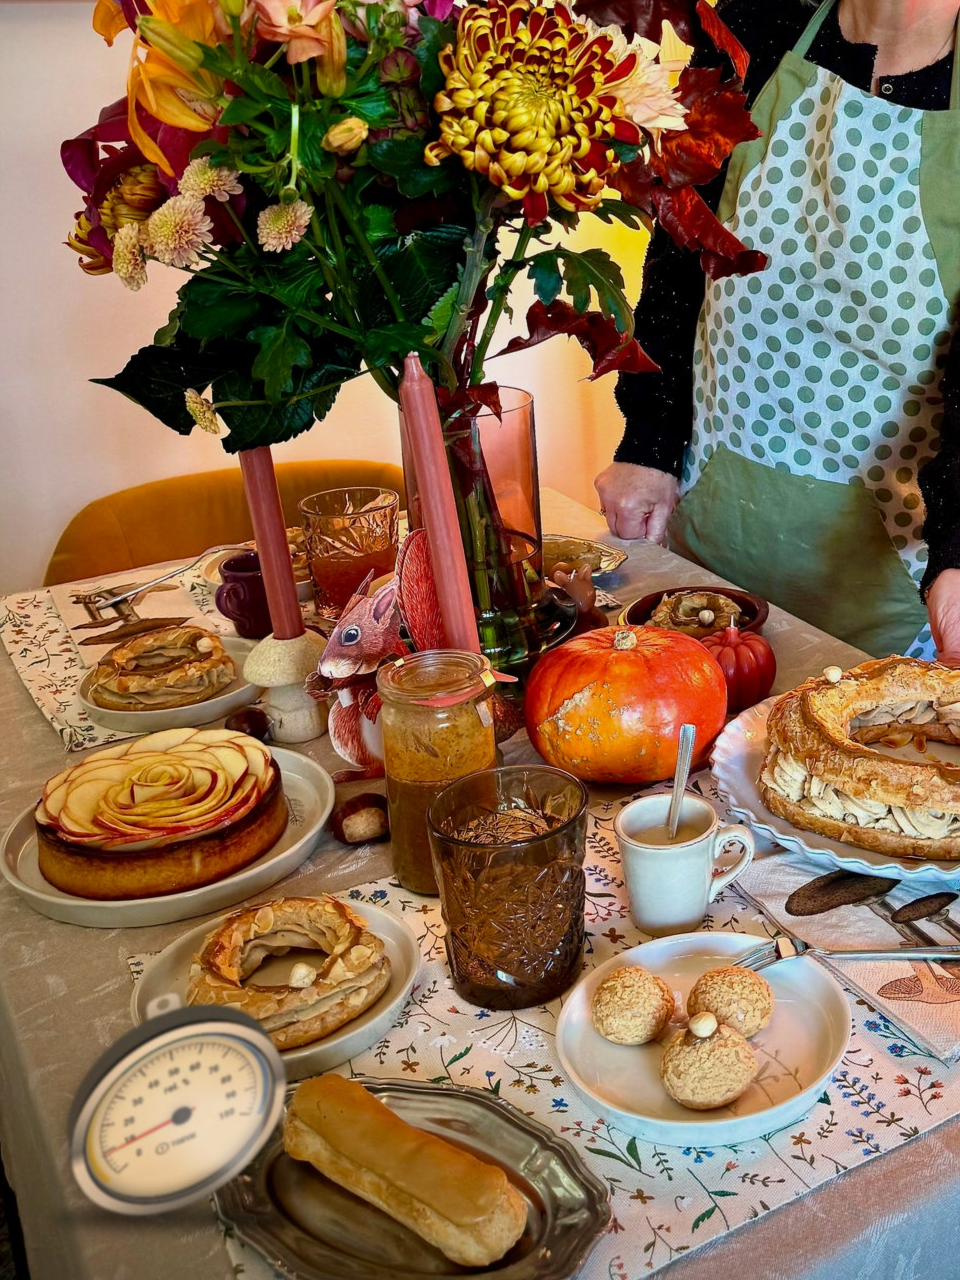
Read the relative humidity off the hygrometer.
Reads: 10 %
